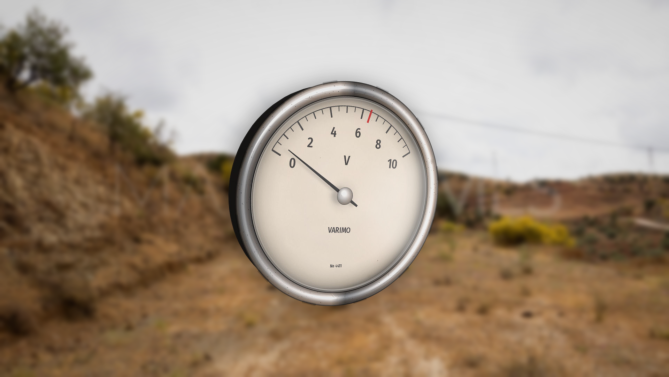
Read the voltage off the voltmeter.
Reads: 0.5 V
